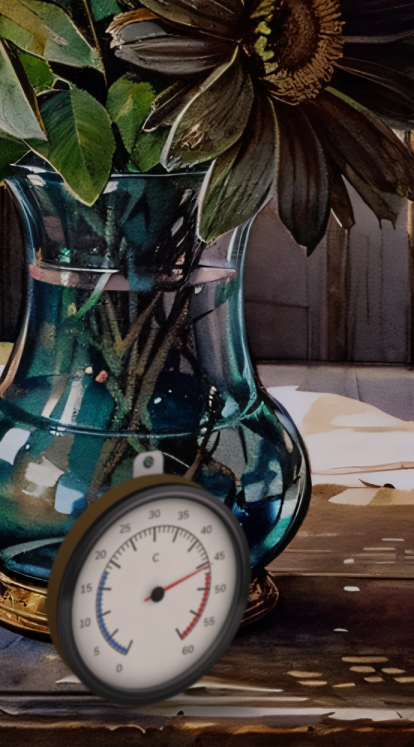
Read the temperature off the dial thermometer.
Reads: 45 °C
